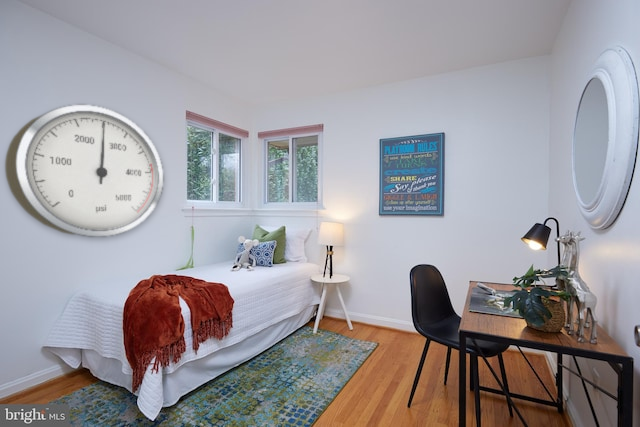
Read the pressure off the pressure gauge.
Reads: 2500 psi
